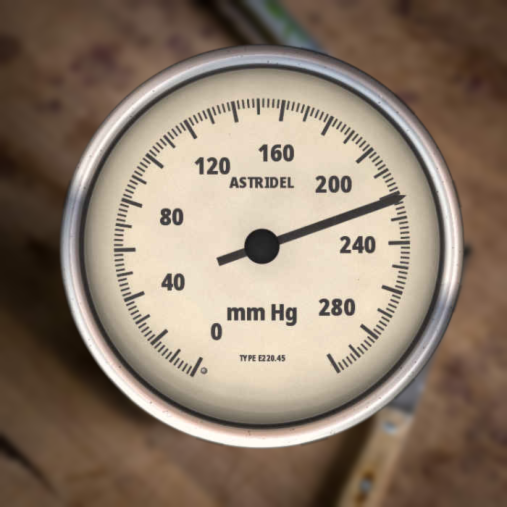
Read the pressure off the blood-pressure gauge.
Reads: 222 mmHg
